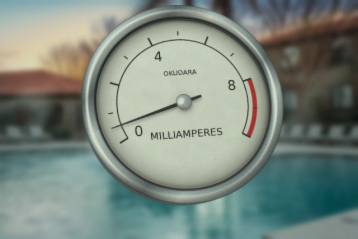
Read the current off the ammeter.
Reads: 0.5 mA
